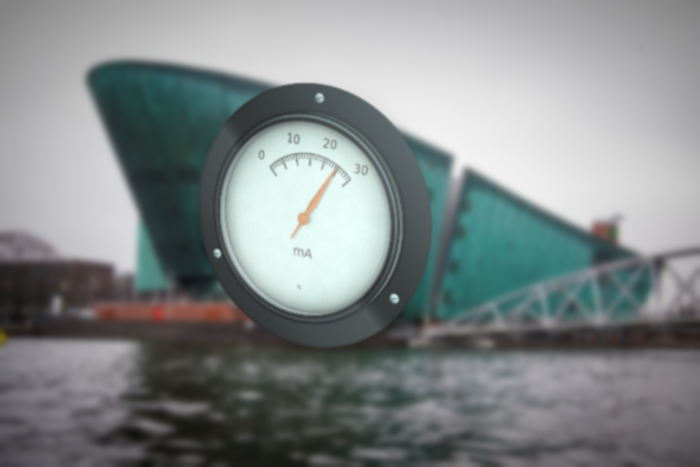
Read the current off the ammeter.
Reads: 25 mA
